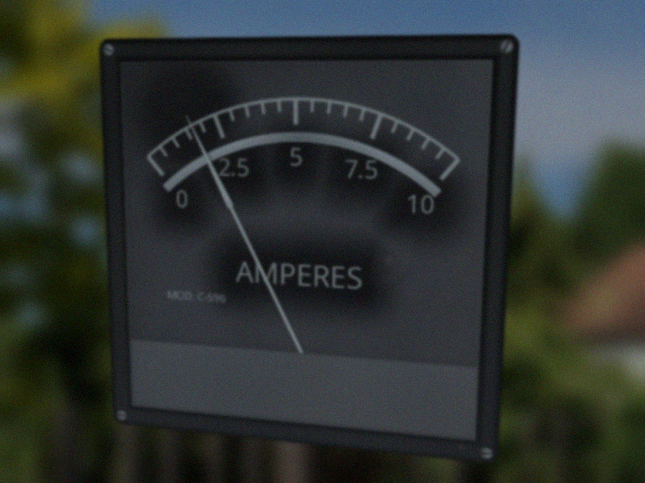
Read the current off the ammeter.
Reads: 1.75 A
